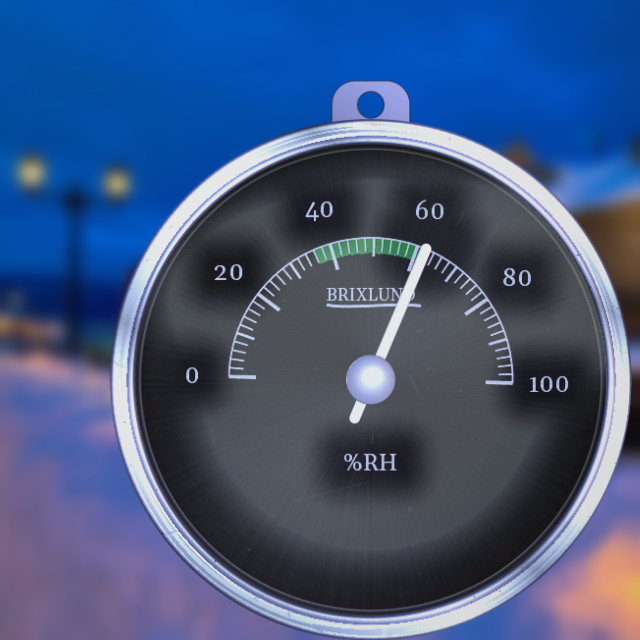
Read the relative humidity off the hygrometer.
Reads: 62 %
